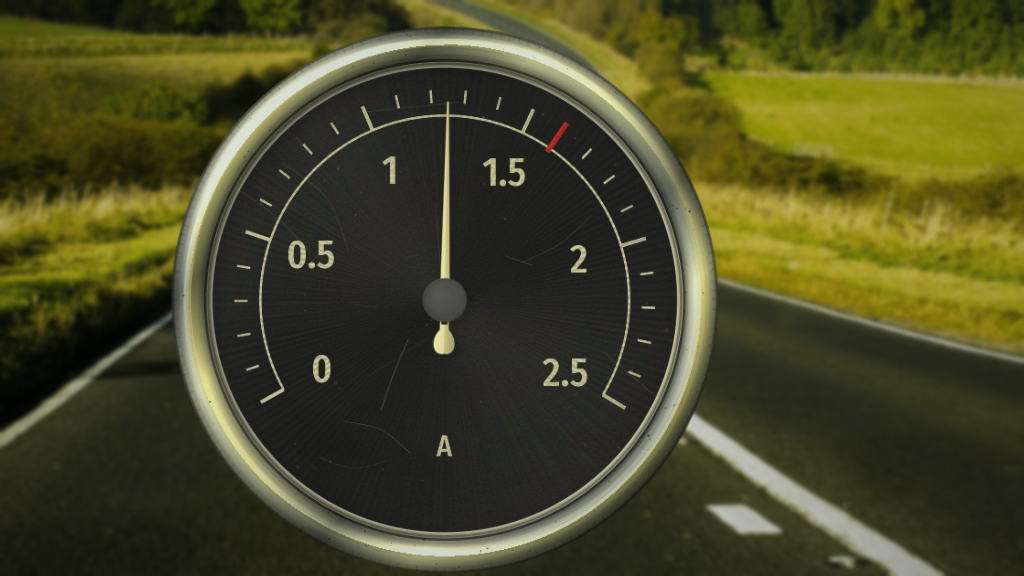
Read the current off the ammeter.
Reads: 1.25 A
